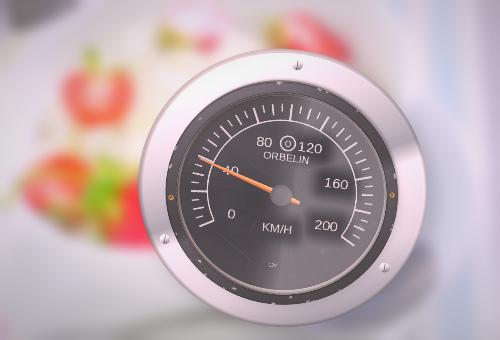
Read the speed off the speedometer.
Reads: 40 km/h
